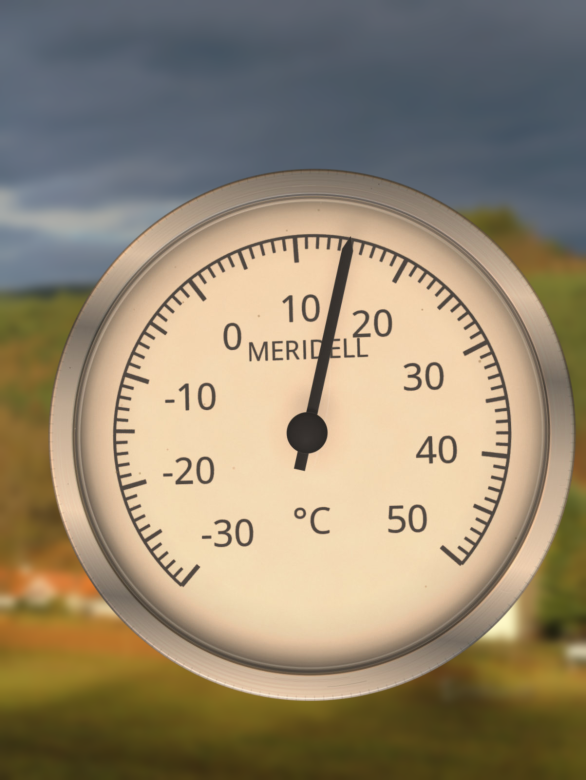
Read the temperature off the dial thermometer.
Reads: 15 °C
